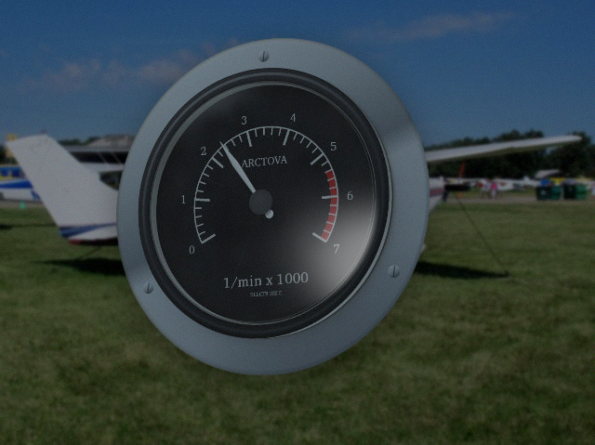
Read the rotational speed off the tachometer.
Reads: 2400 rpm
